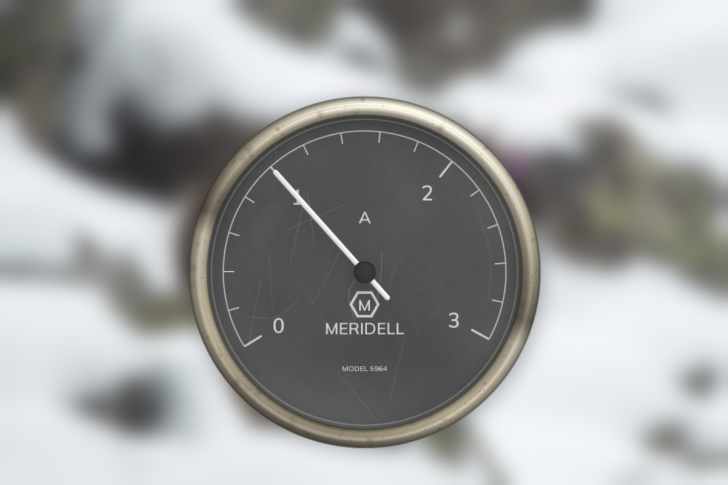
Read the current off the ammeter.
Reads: 1 A
